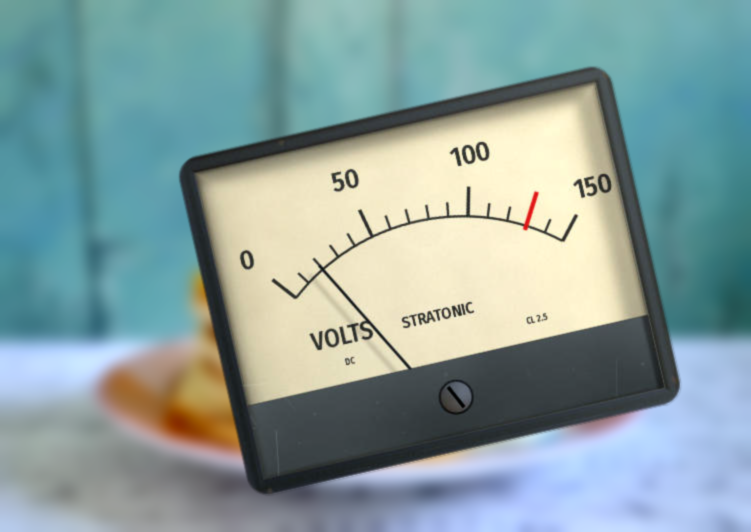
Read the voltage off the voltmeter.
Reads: 20 V
